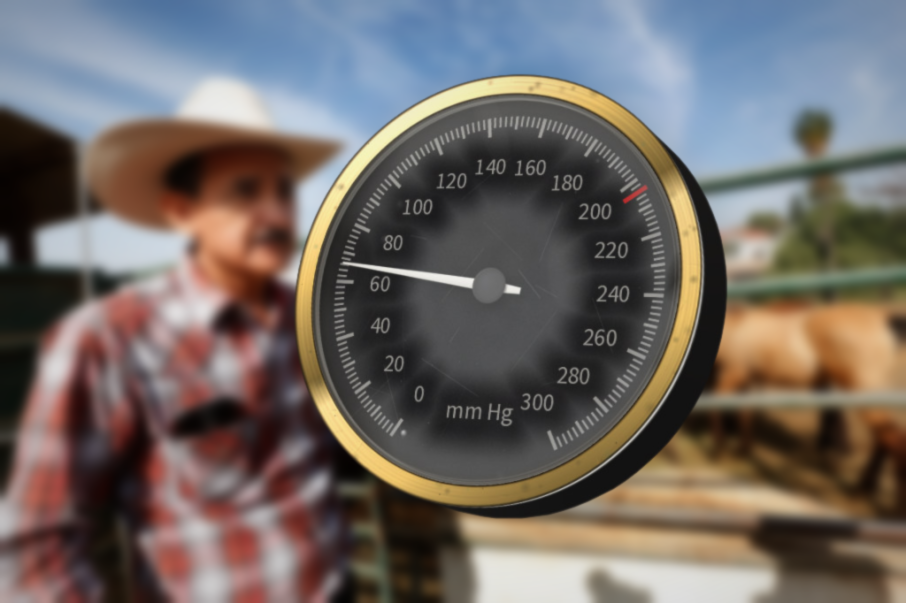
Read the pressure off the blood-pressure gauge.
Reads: 66 mmHg
